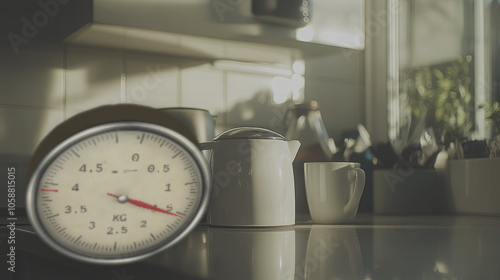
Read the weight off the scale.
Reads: 1.5 kg
